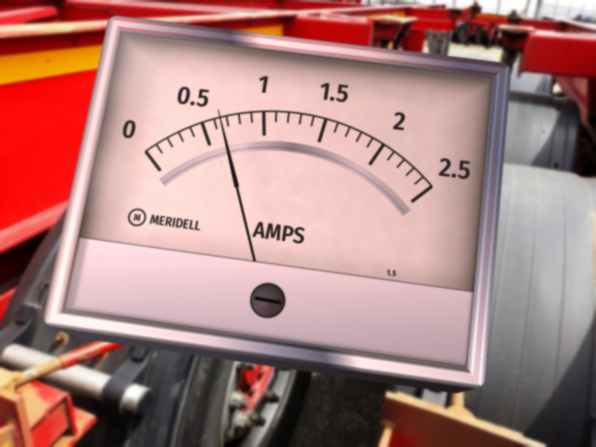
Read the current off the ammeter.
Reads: 0.65 A
